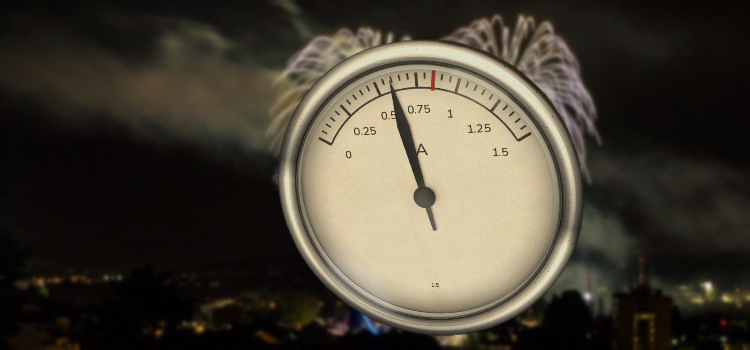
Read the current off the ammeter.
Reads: 0.6 A
